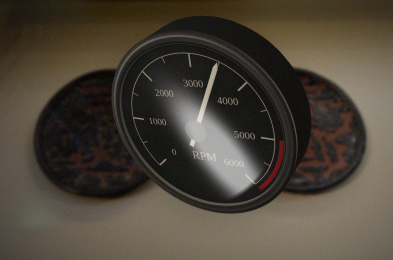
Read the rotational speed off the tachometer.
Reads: 3500 rpm
